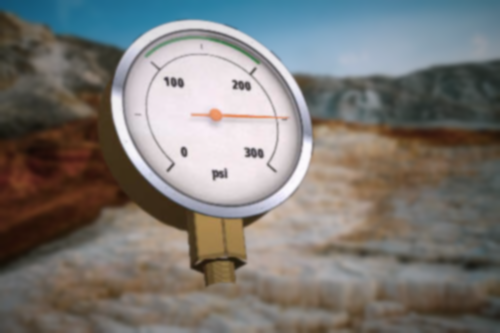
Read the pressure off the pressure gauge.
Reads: 250 psi
